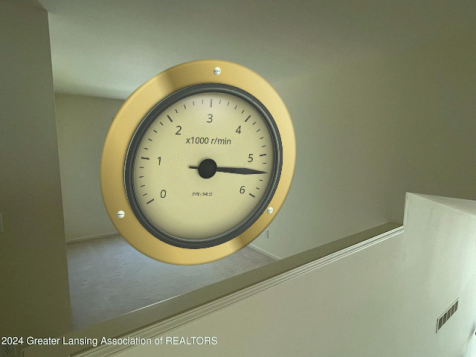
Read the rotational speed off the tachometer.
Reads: 5400 rpm
